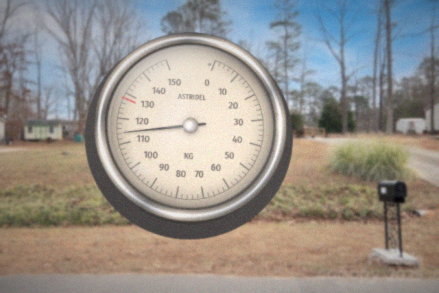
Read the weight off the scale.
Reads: 114 kg
